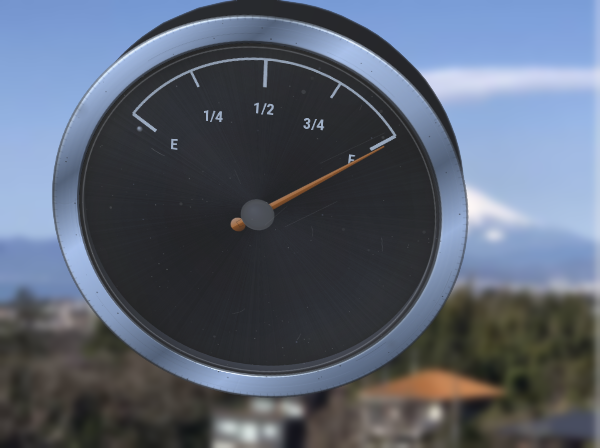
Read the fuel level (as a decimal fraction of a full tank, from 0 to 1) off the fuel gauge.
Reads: 1
